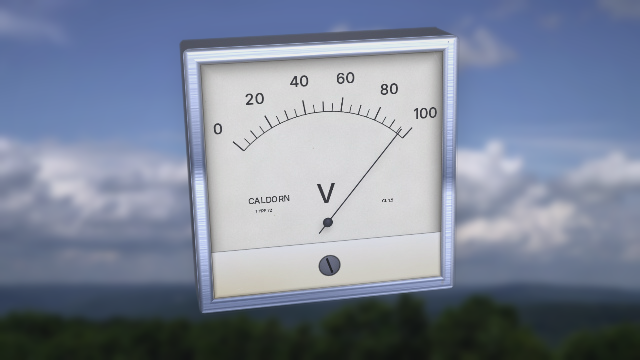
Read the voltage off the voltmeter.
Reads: 95 V
